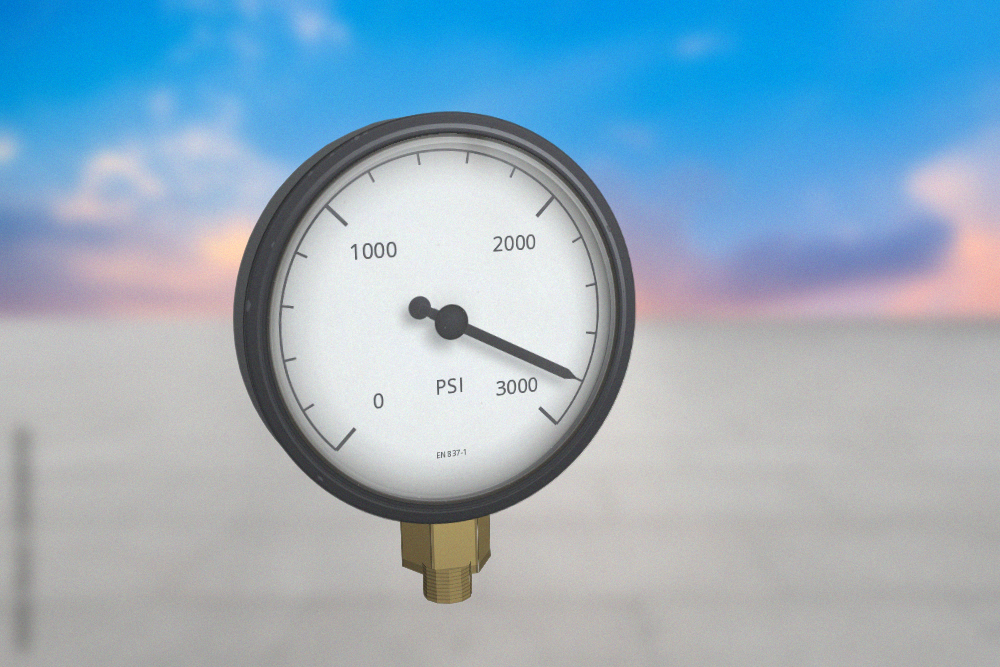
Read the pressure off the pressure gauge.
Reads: 2800 psi
